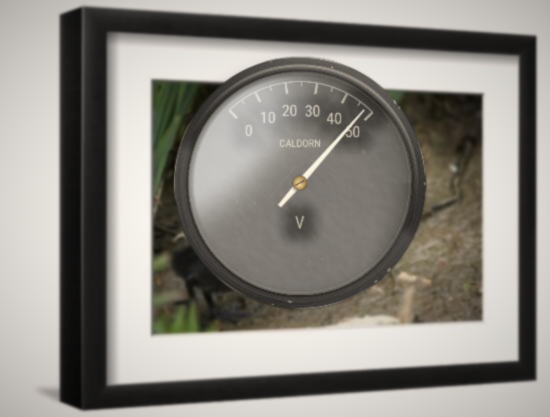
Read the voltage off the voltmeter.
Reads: 47.5 V
